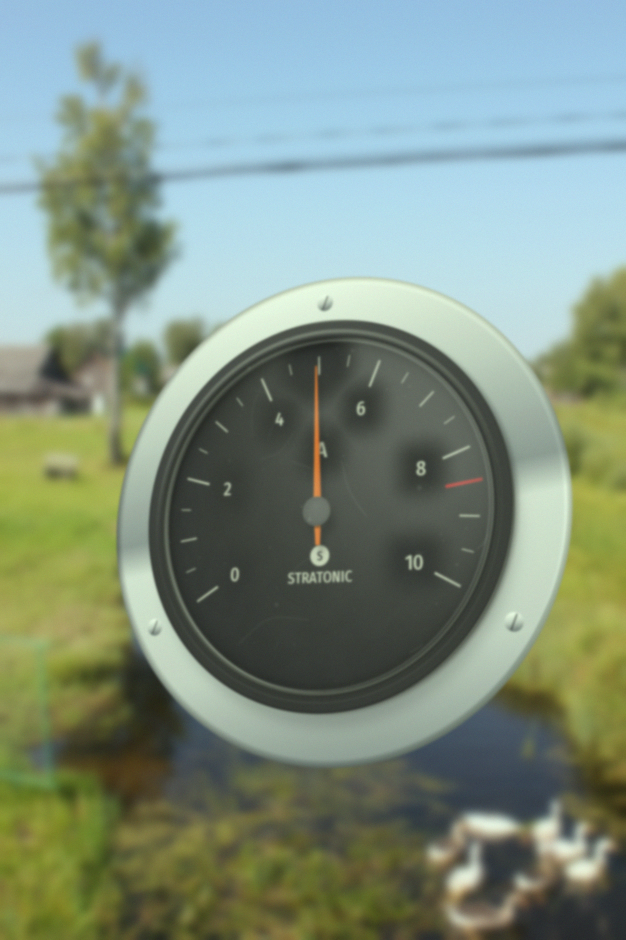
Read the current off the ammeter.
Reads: 5 A
